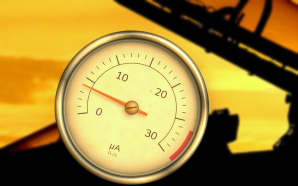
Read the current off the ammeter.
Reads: 4 µA
